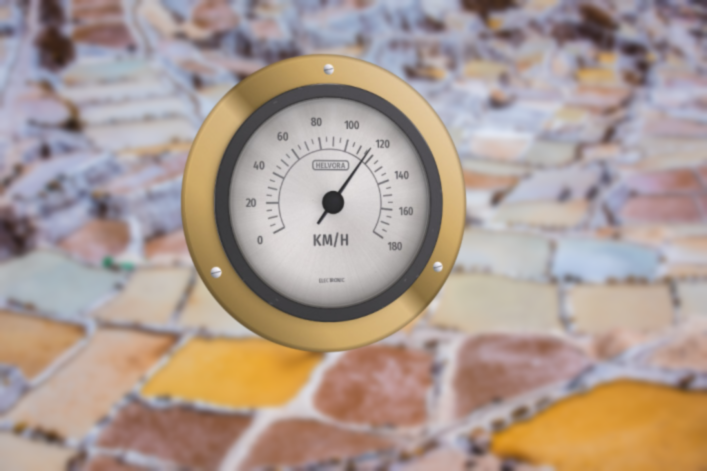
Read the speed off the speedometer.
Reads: 115 km/h
